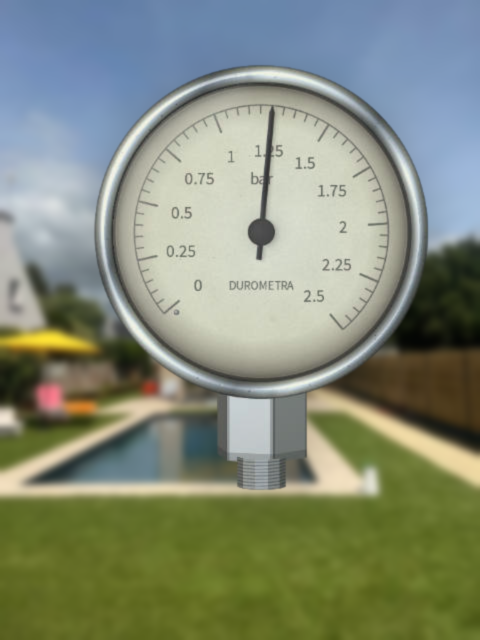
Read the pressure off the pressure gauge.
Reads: 1.25 bar
